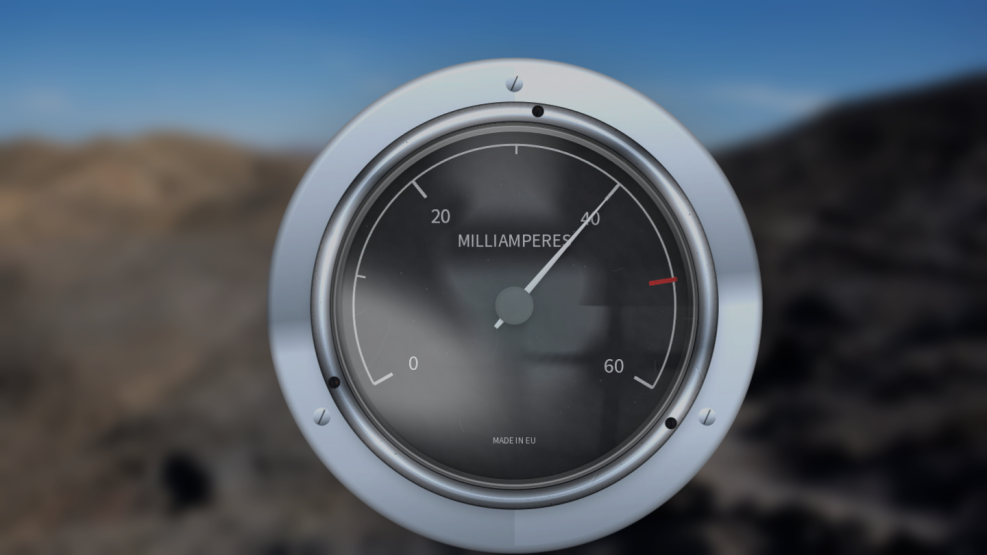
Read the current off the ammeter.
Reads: 40 mA
